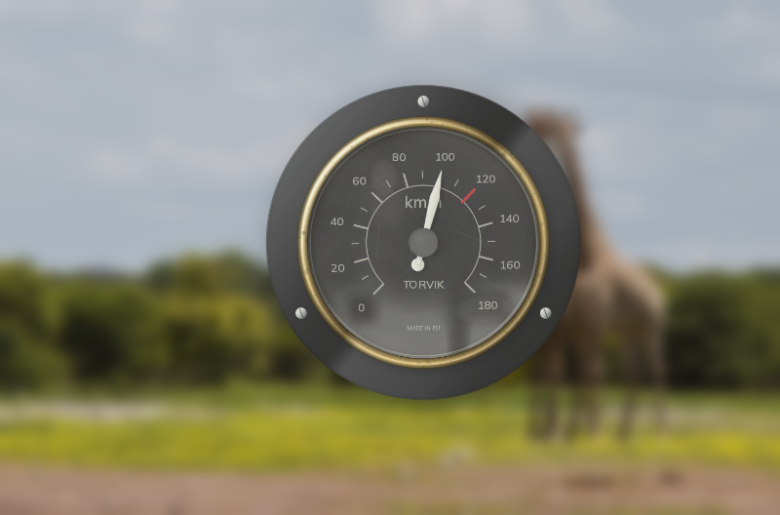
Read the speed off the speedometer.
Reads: 100 km/h
